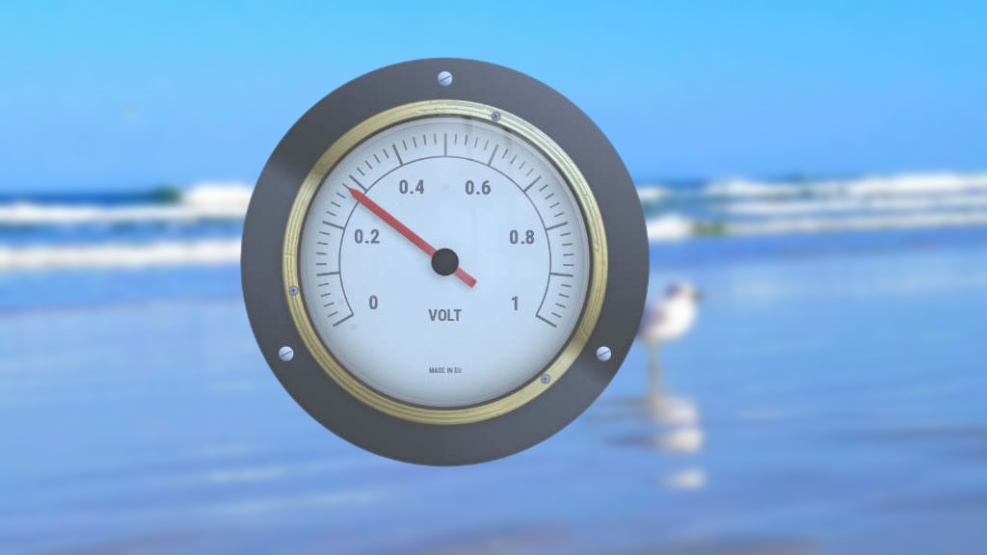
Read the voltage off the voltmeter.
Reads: 0.28 V
